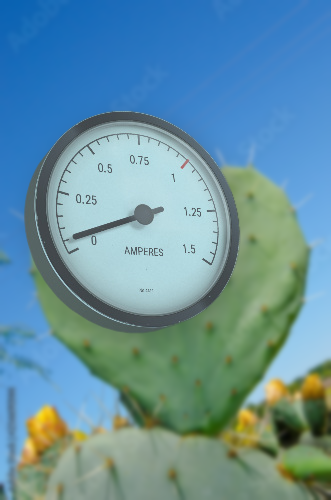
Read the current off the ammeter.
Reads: 0.05 A
